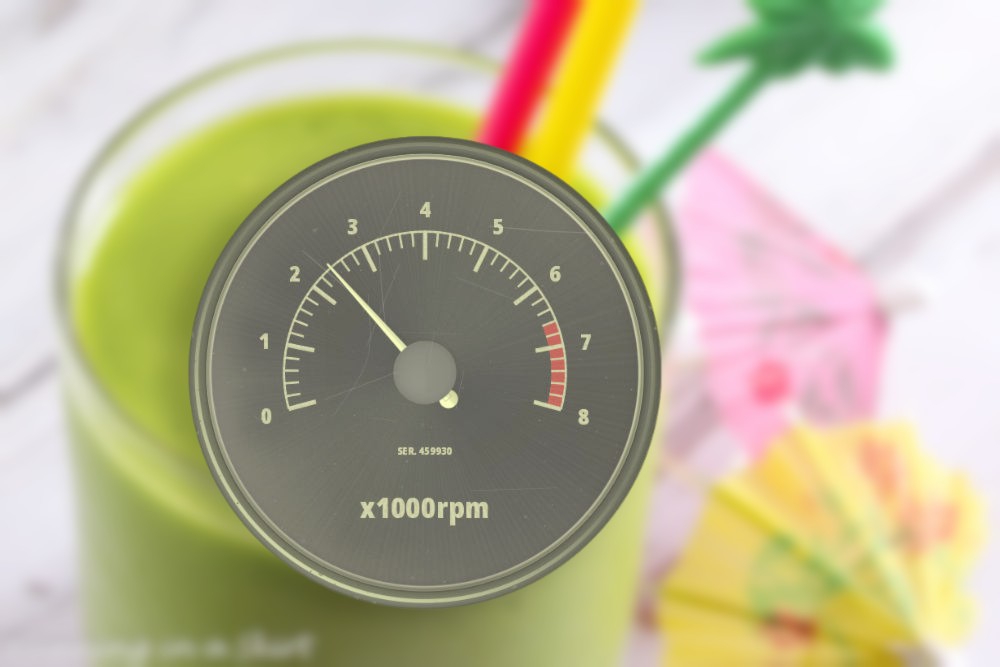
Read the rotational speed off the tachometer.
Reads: 2400 rpm
